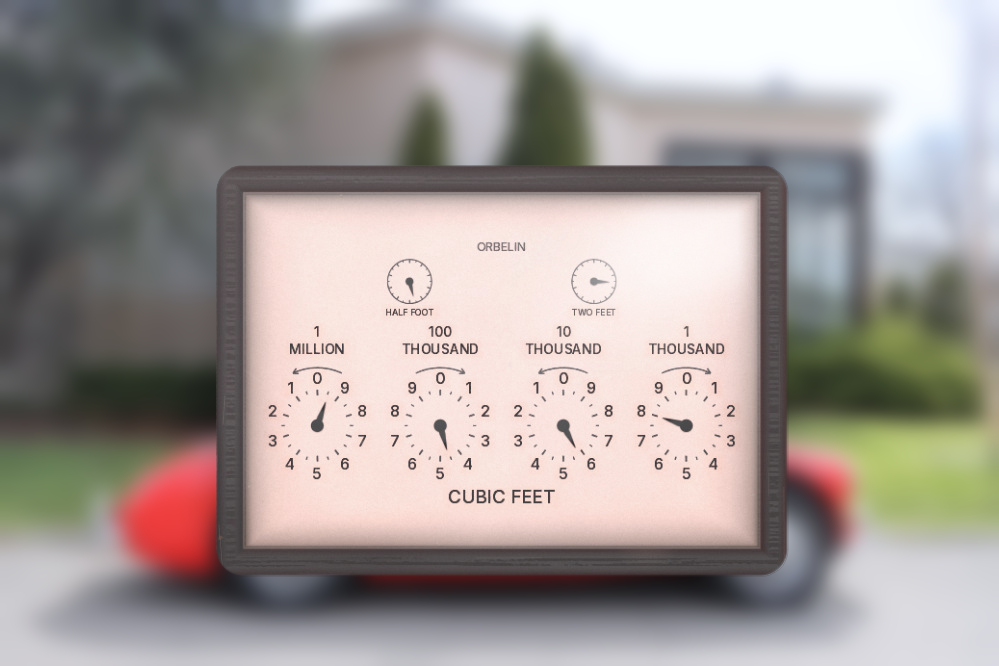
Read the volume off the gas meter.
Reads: 945800 ft³
